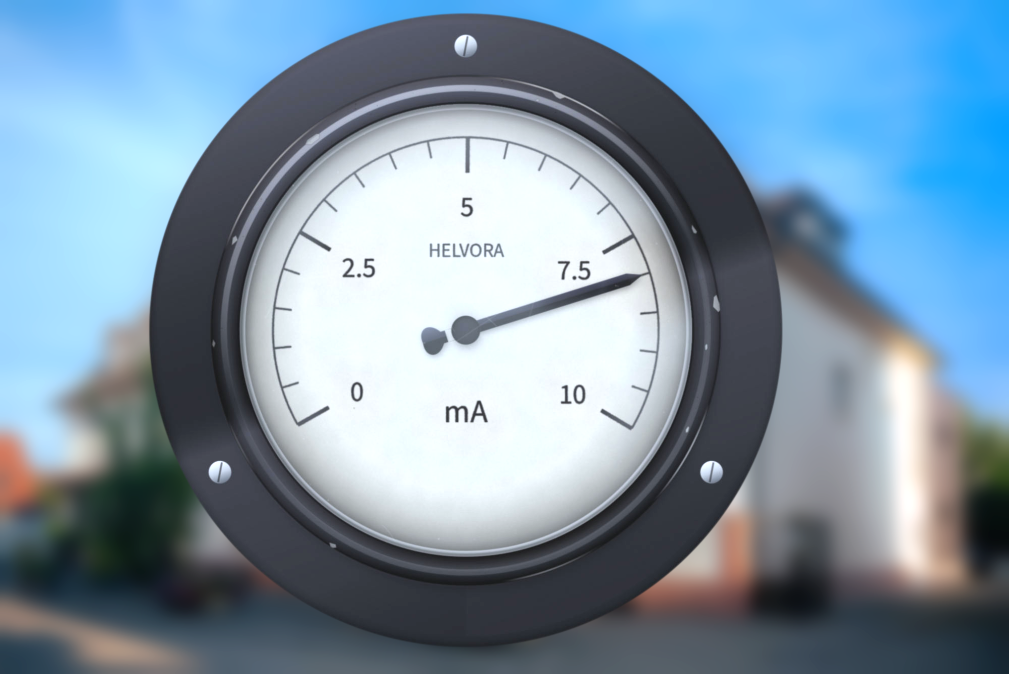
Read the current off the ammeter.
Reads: 8 mA
